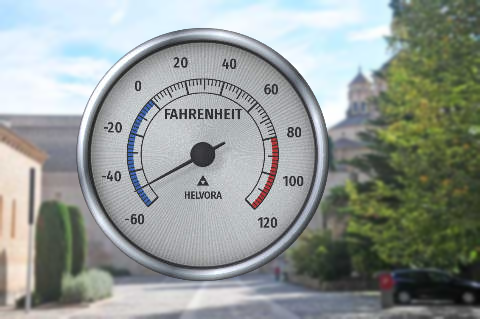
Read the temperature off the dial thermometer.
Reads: -50 °F
